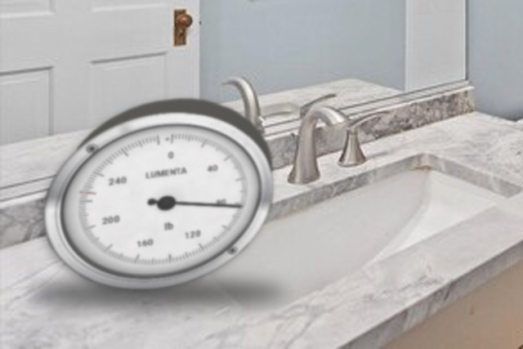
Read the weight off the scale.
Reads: 80 lb
